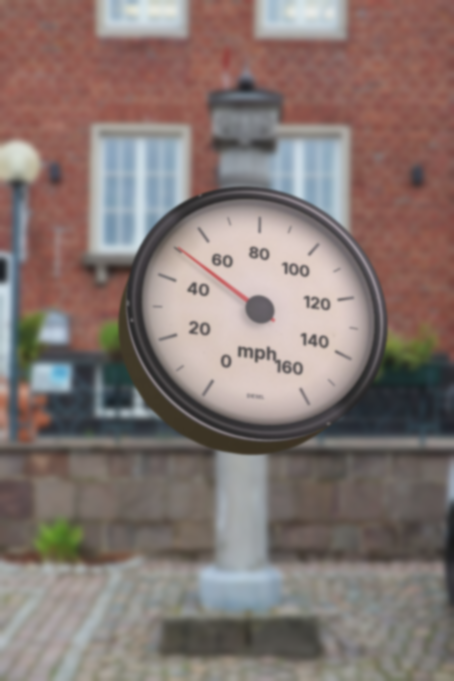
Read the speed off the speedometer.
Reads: 50 mph
